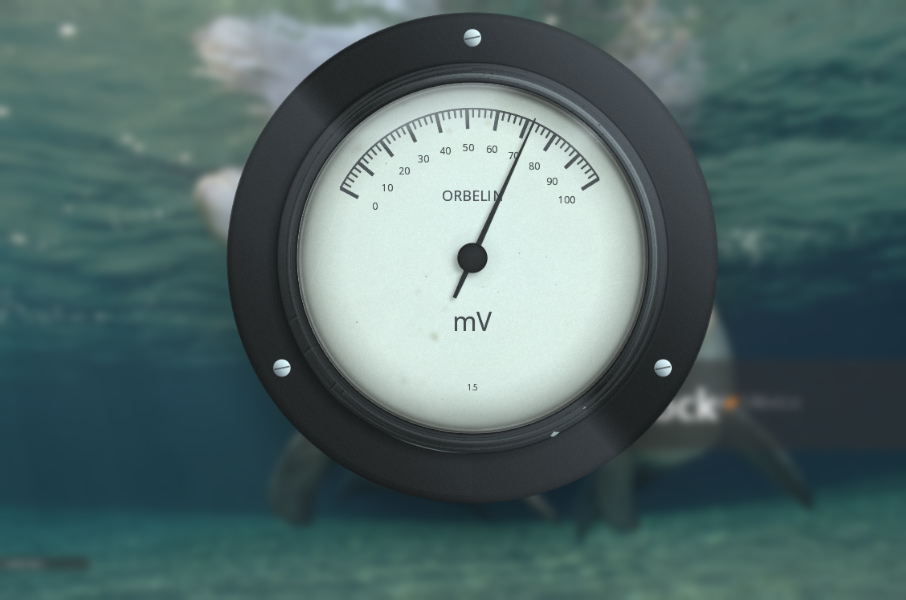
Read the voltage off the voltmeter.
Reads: 72 mV
